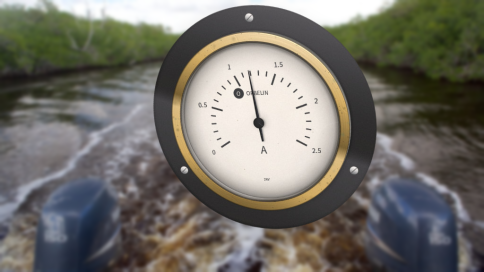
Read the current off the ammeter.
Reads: 1.2 A
